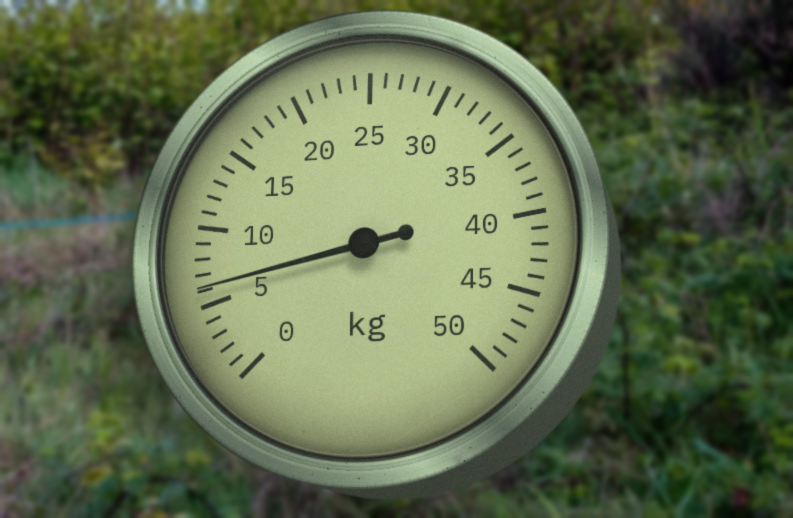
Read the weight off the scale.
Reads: 6 kg
